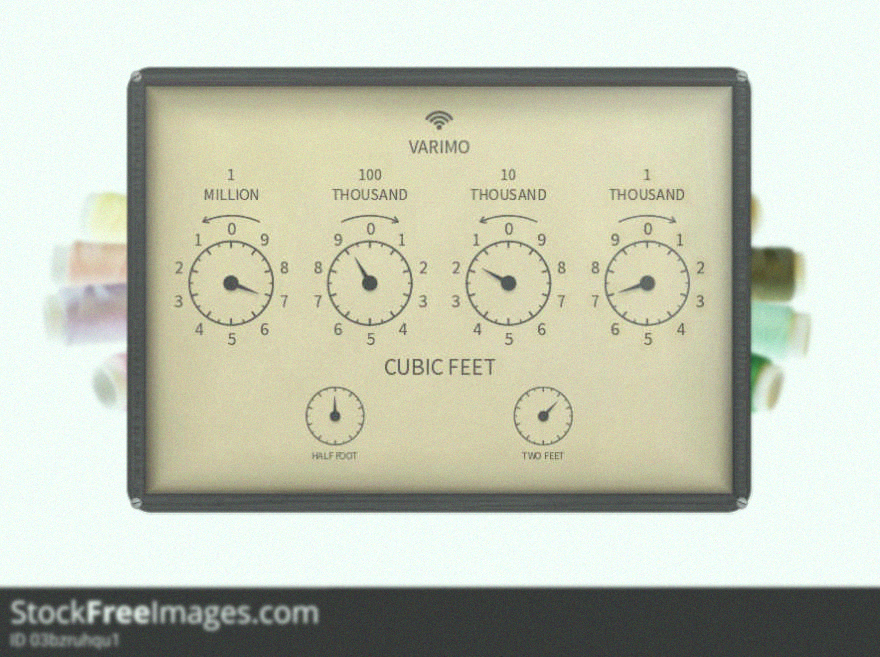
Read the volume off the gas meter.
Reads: 691700 ft³
